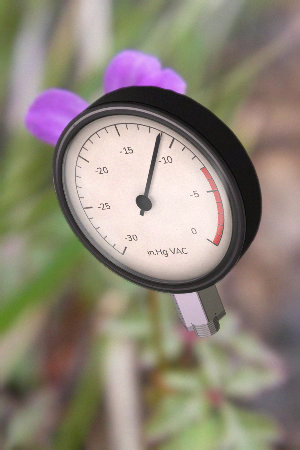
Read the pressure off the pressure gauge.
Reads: -11 inHg
